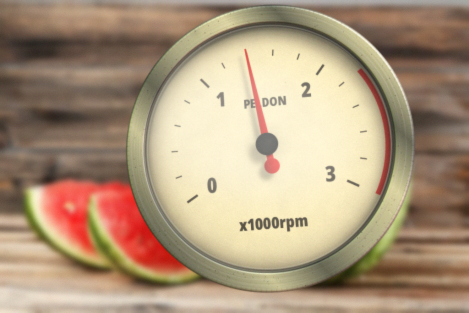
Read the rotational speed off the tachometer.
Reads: 1400 rpm
